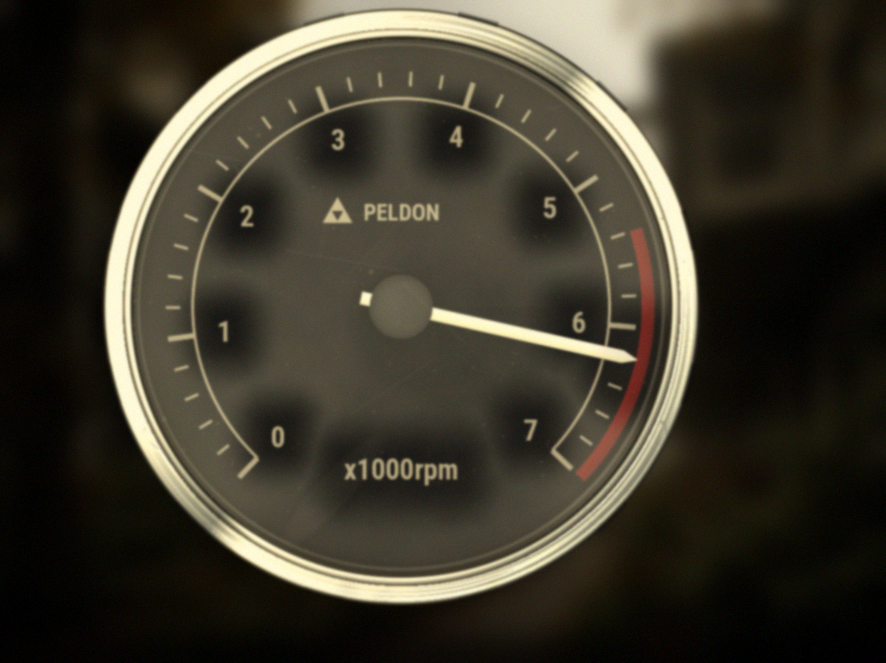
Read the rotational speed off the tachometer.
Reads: 6200 rpm
